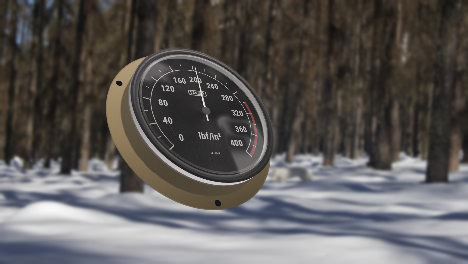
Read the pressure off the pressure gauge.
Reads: 200 psi
